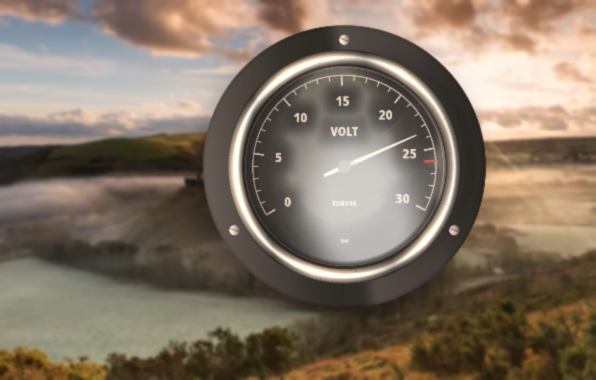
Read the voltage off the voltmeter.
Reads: 23.5 V
